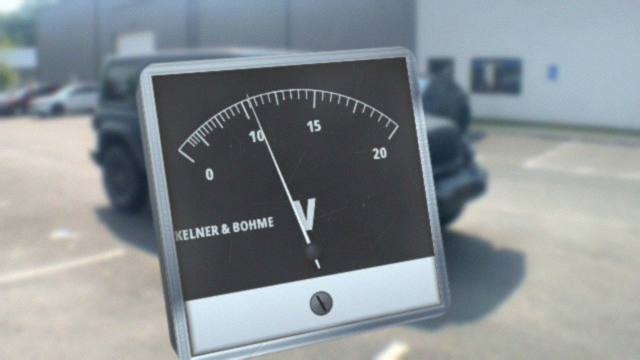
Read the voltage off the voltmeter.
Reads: 10.5 V
